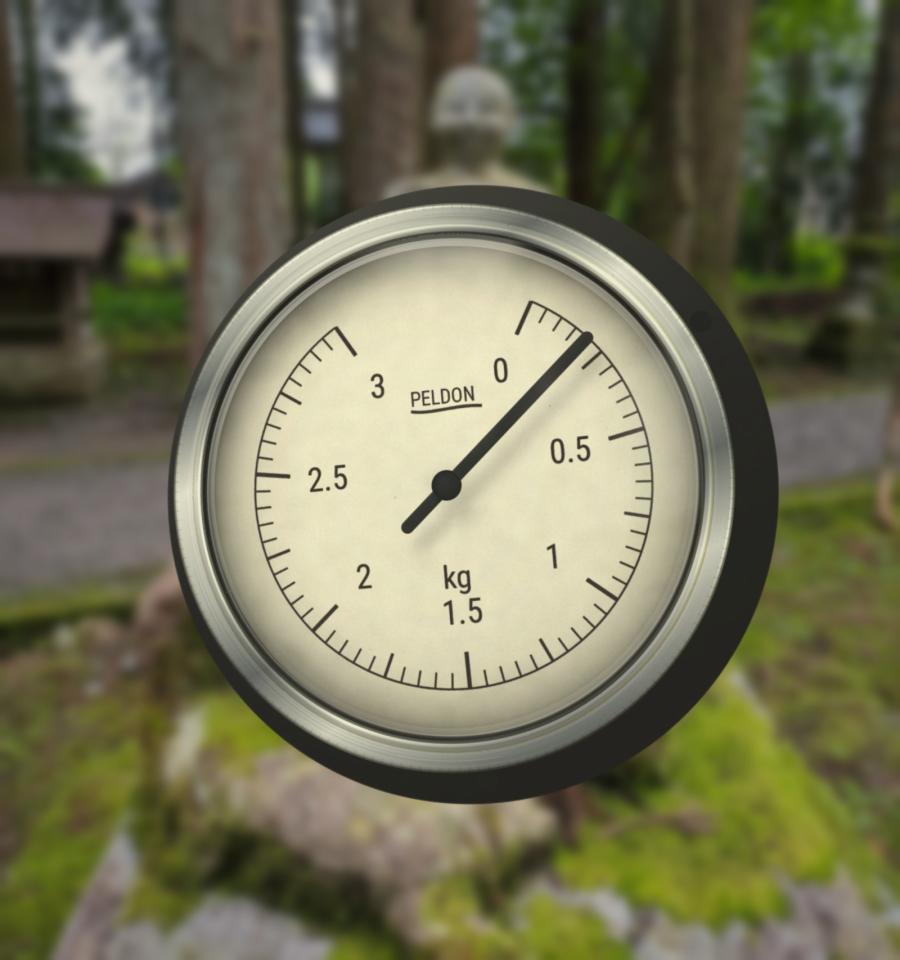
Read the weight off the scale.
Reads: 0.2 kg
